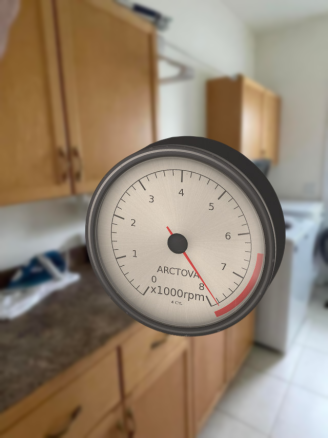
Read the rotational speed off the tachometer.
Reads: 7800 rpm
